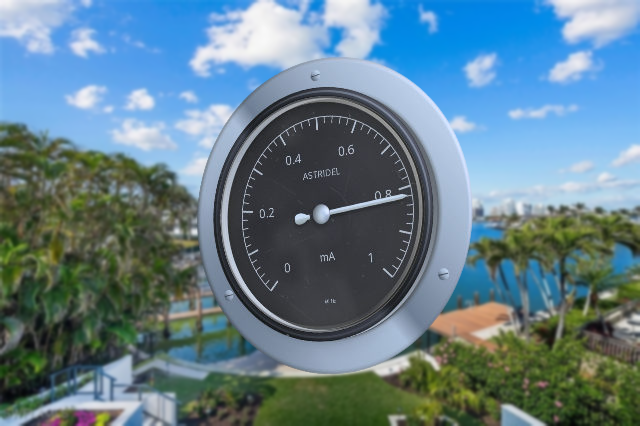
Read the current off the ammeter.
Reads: 0.82 mA
